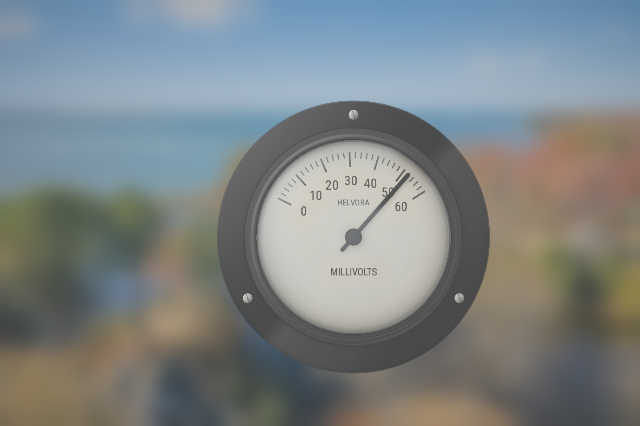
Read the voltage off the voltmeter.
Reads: 52 mV
